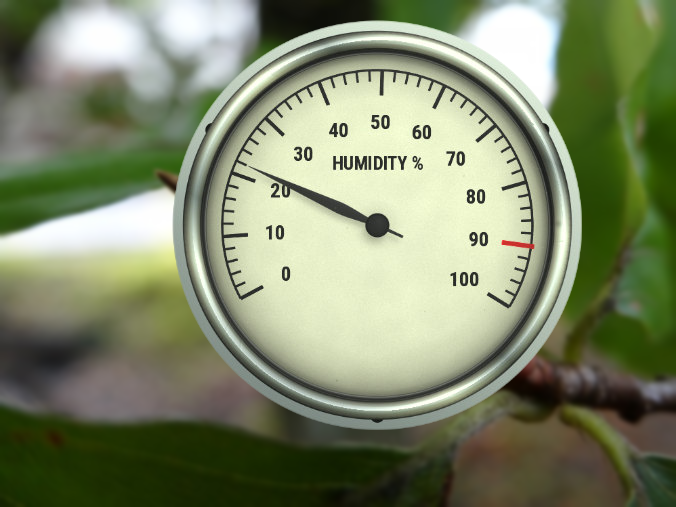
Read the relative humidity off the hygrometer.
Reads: 22 %
